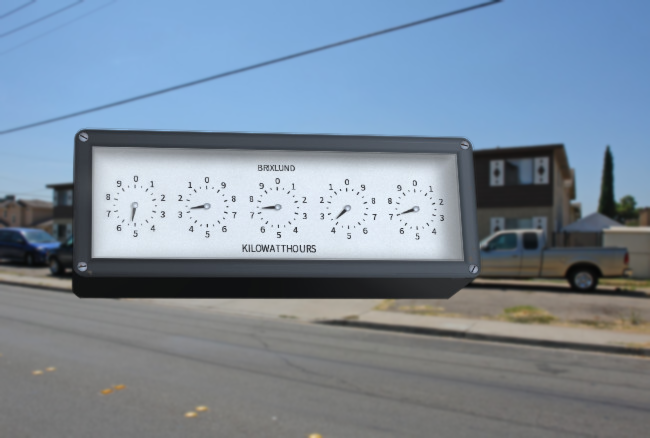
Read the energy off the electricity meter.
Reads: 52737 kWh
